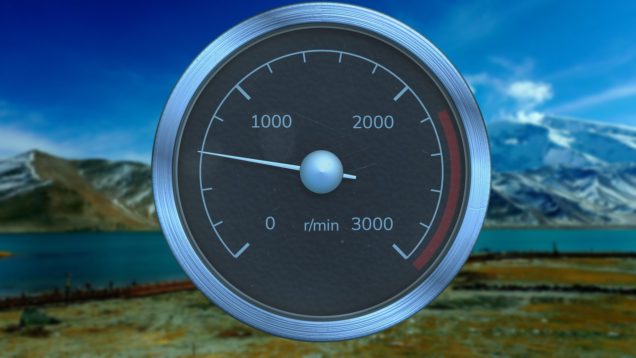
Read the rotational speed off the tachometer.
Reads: 600 rpm
